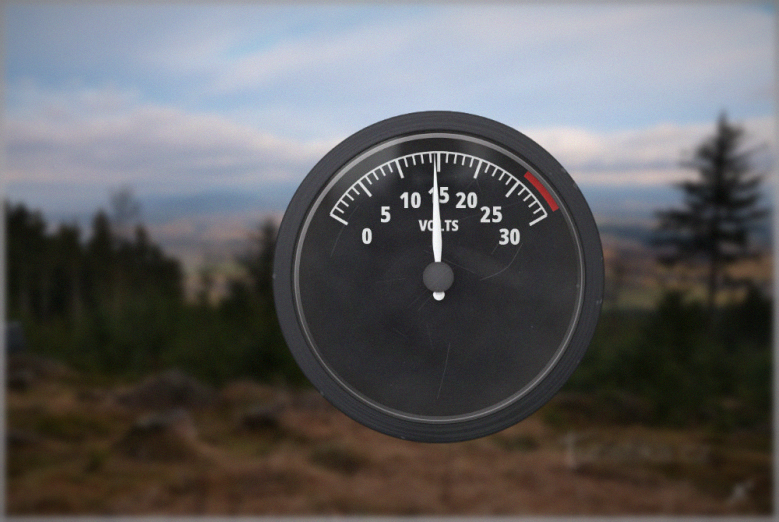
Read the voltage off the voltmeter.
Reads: 14.5 V
